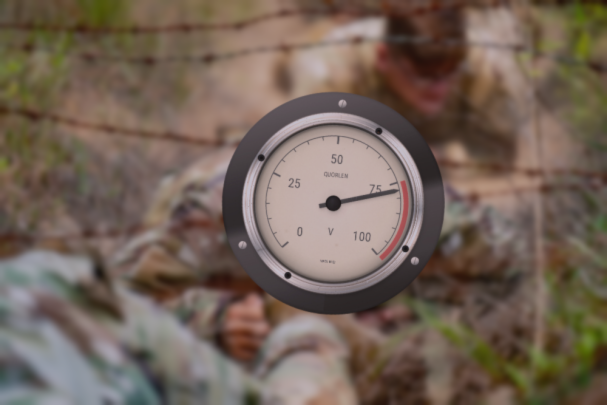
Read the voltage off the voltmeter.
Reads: 77.5 V
